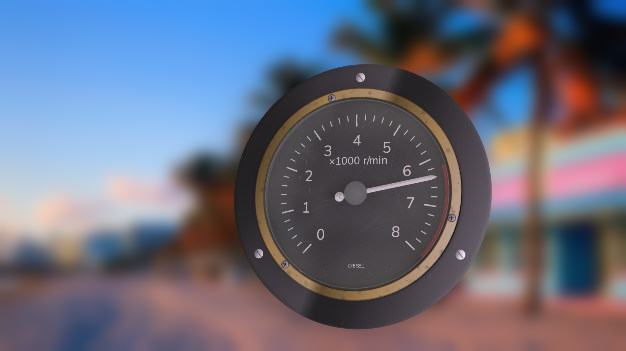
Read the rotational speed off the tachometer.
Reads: 6400 rpm
